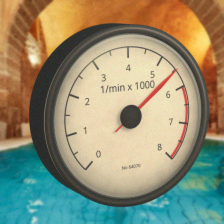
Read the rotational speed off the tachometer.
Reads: 5500 rpm
